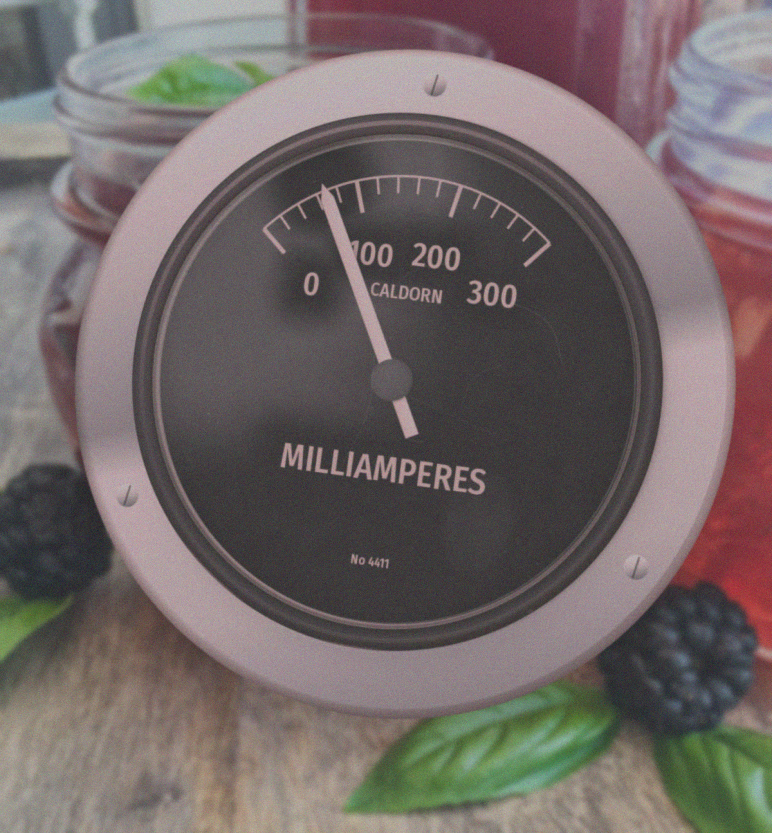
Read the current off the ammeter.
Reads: 70 mA
